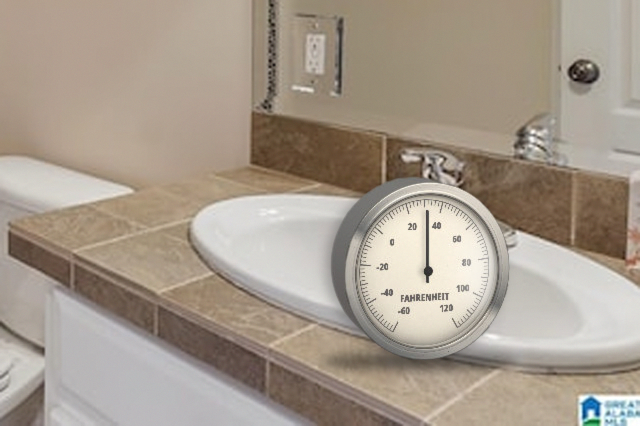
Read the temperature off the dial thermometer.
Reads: 30 °F
